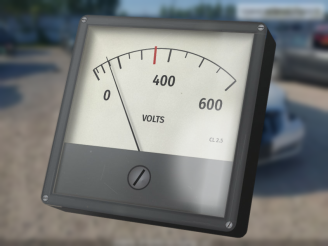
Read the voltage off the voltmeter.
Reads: 150 V
